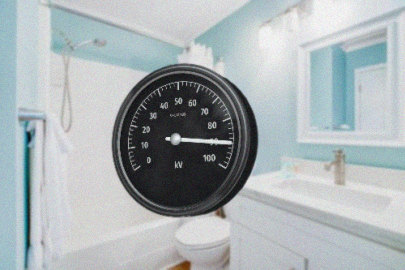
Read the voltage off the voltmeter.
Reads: 90 kV
